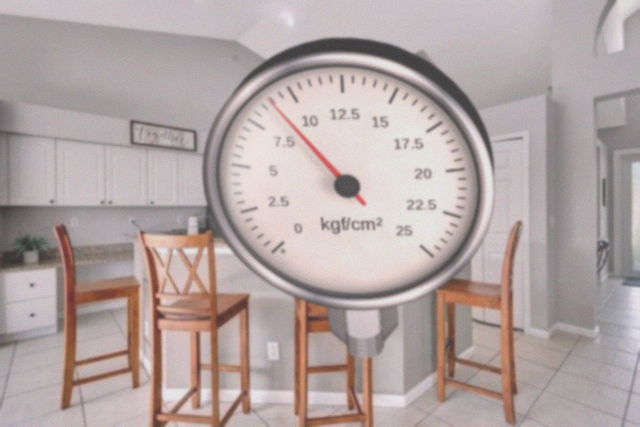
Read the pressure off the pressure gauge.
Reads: 9 kg/cm²
